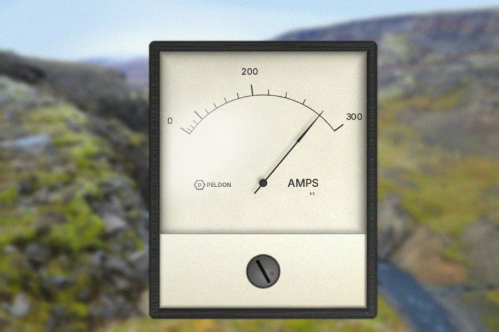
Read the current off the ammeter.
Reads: 280 A
